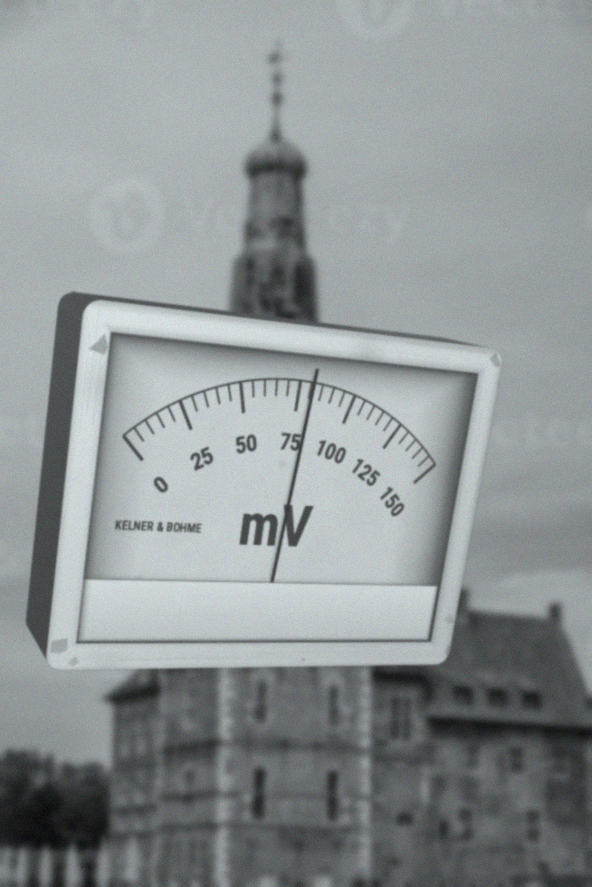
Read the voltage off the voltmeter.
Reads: 80 mV
